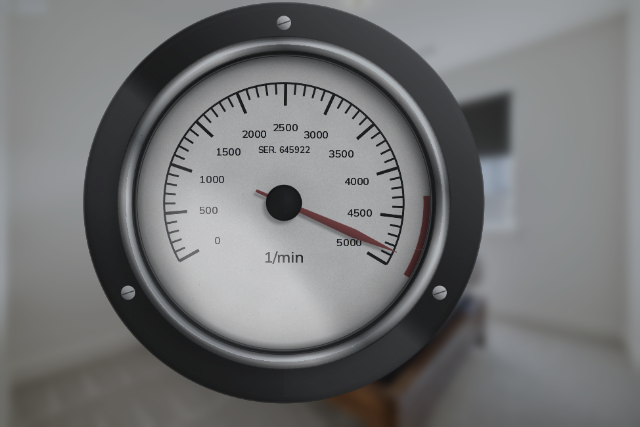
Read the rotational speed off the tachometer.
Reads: 4850 rpm
